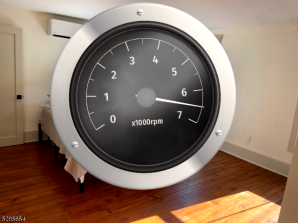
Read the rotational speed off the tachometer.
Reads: 6500 rpm
